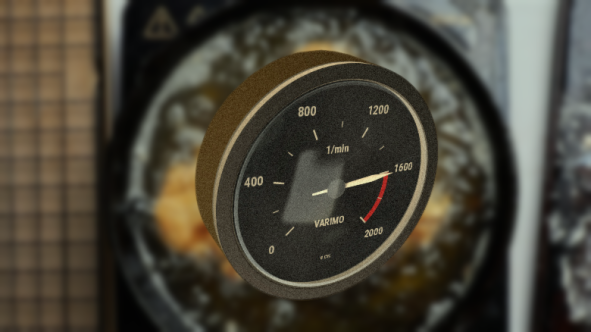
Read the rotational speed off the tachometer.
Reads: 1600 rpm
